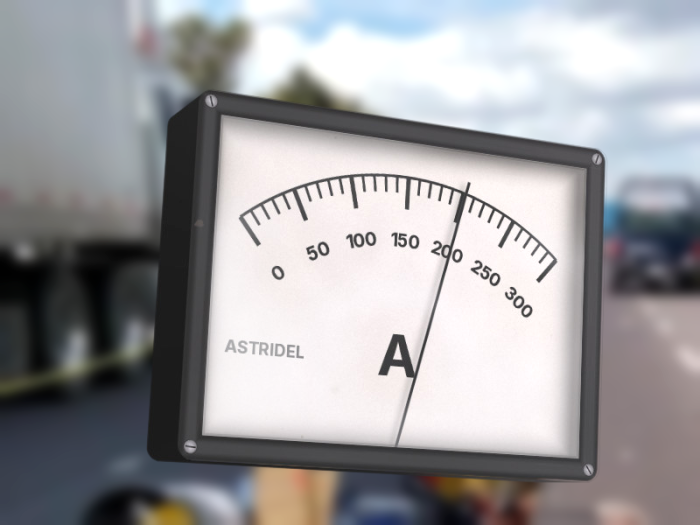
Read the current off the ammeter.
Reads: 200 A
